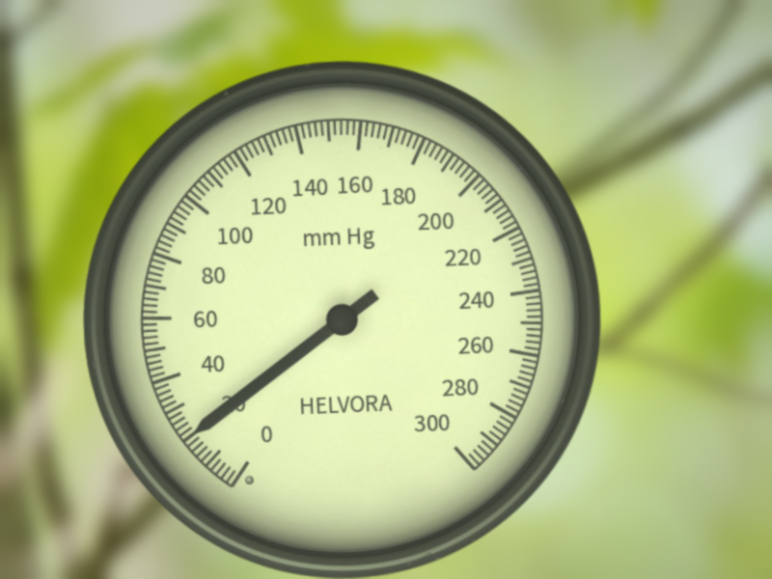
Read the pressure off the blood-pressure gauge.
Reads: 20 mmHg
